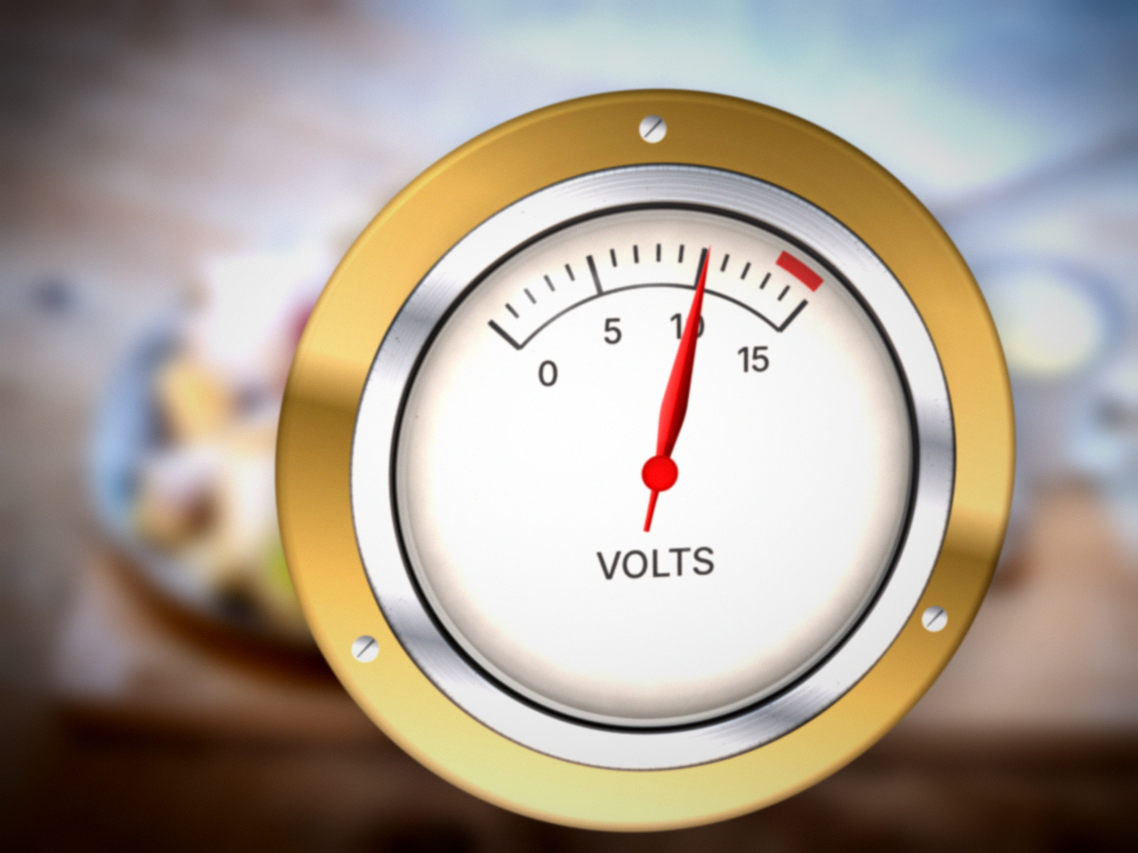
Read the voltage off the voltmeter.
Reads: 10 V
